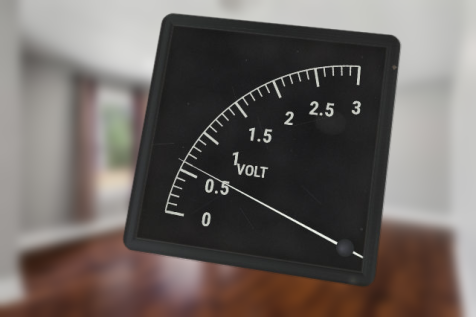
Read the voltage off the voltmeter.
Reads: 0.6 V
